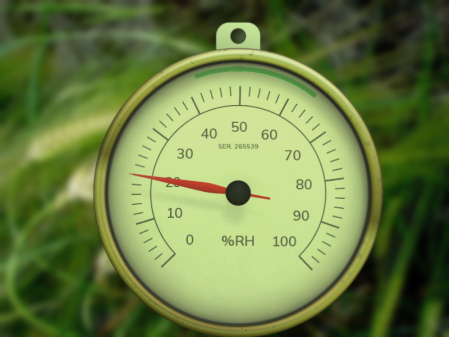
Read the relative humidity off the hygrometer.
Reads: 20 %
